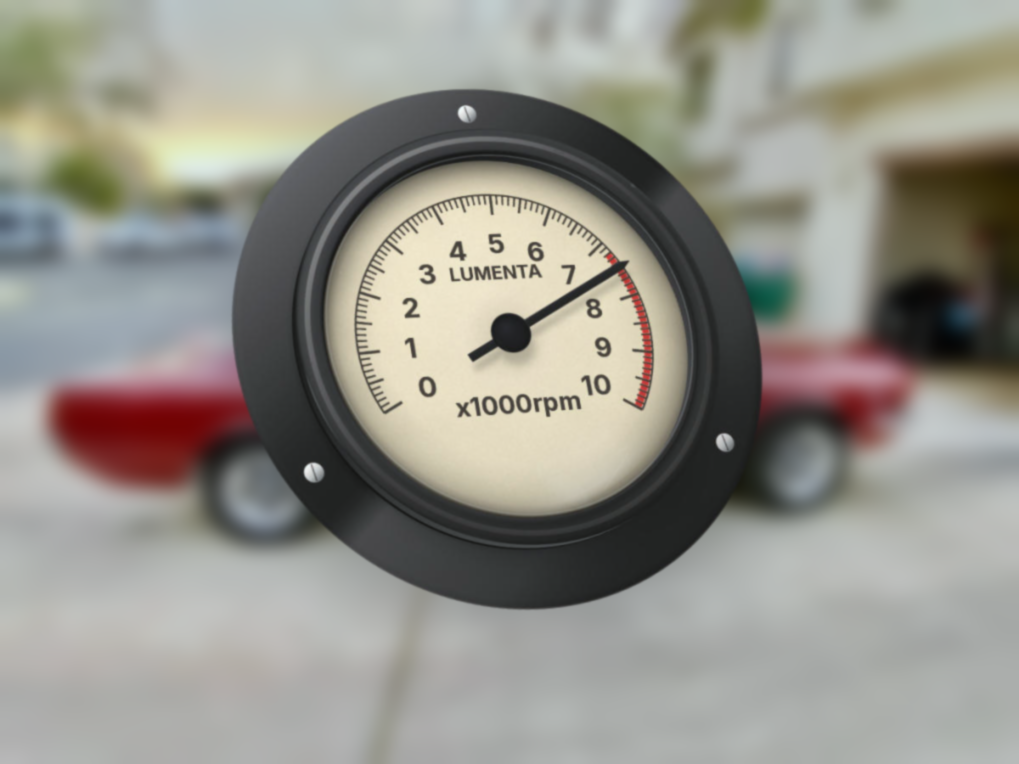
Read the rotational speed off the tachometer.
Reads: 7500 rpm
